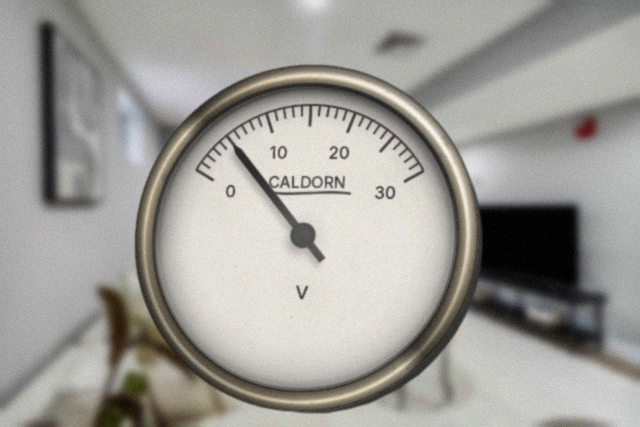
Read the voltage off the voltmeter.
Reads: 5 V
